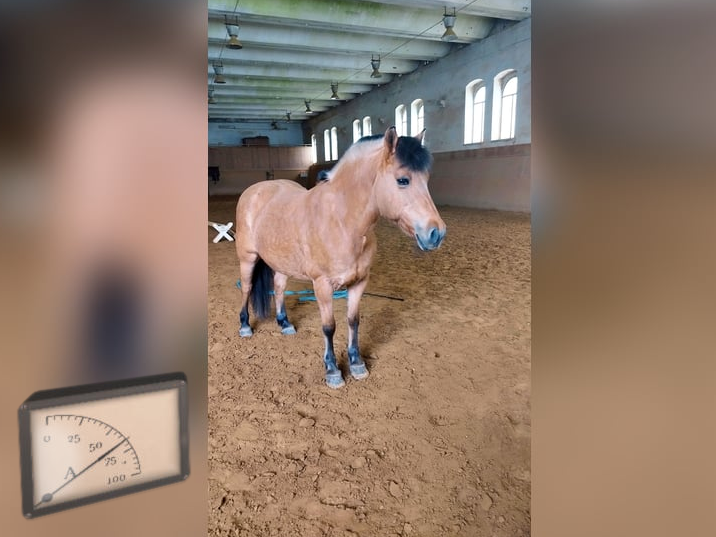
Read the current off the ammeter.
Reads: 65 A
